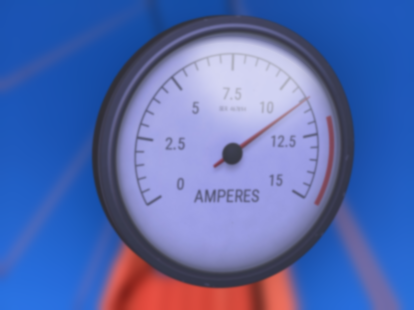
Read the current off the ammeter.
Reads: 11 A
